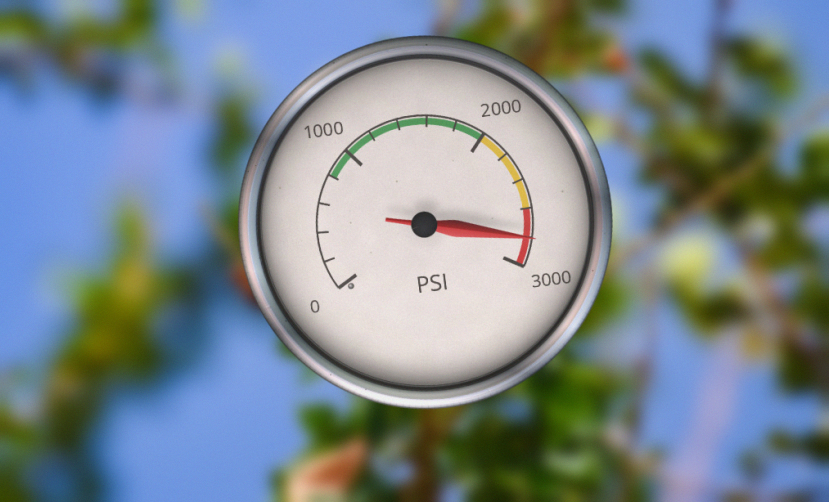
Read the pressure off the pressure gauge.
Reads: 2800 psi
